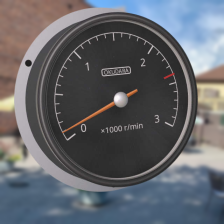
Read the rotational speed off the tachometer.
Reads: 100 rpm
